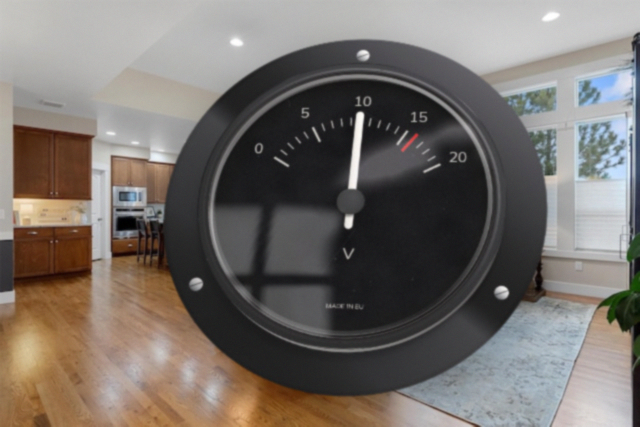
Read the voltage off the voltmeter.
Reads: 10 V
